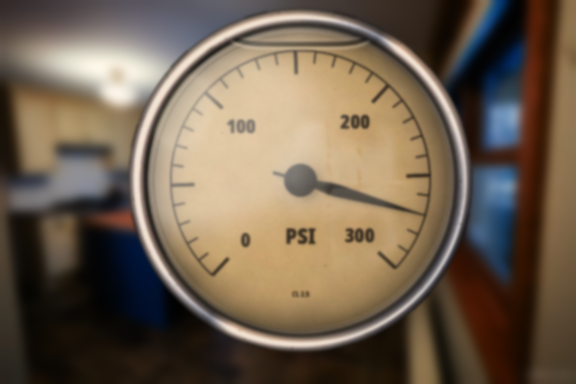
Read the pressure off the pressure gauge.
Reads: 270 psi
